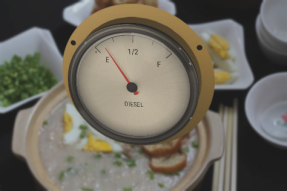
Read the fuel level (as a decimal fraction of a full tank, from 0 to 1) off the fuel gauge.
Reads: 0.125
